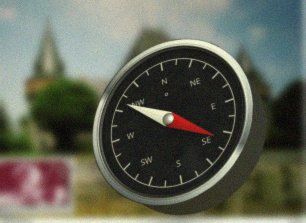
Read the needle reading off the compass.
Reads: 127.5 °
